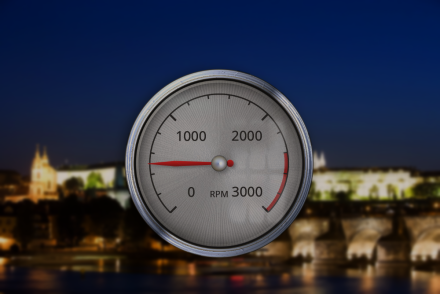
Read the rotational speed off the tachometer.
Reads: 500 rpm
